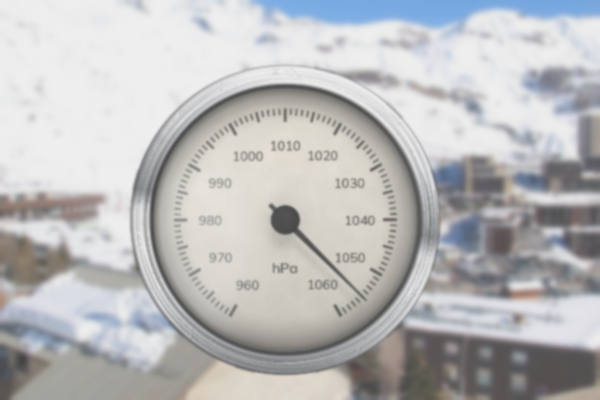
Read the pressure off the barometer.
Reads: 1055 hPa
